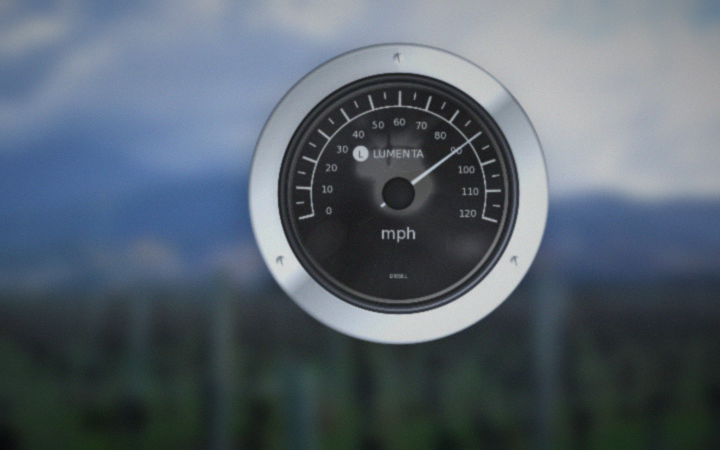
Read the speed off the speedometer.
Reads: 90 mph
